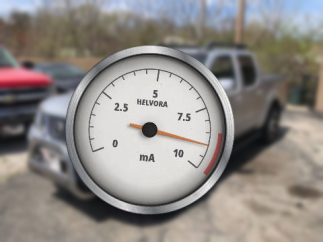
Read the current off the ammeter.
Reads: 9 mA
